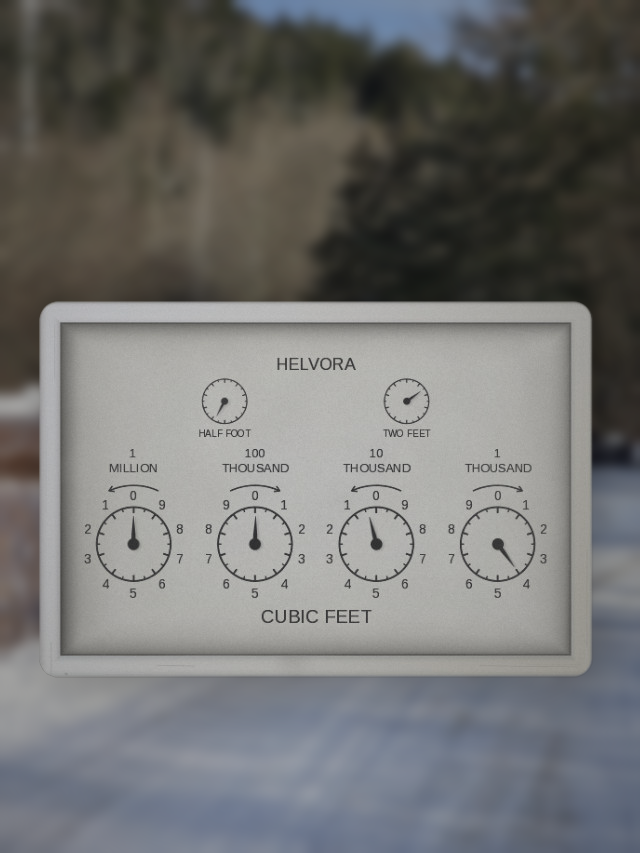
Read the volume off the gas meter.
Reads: 400 ft³
